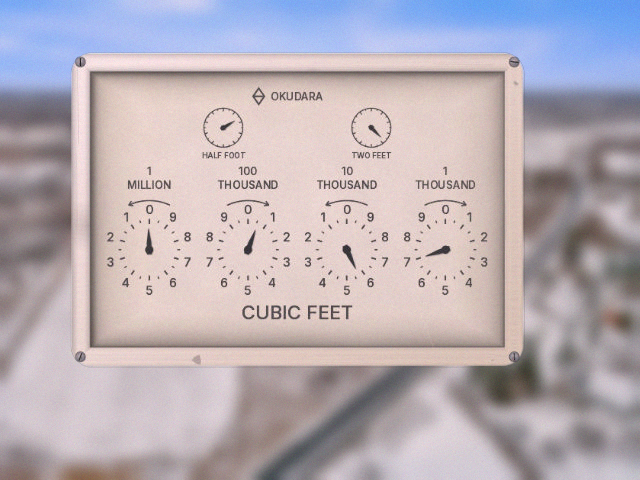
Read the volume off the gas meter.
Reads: 5700 ft³
